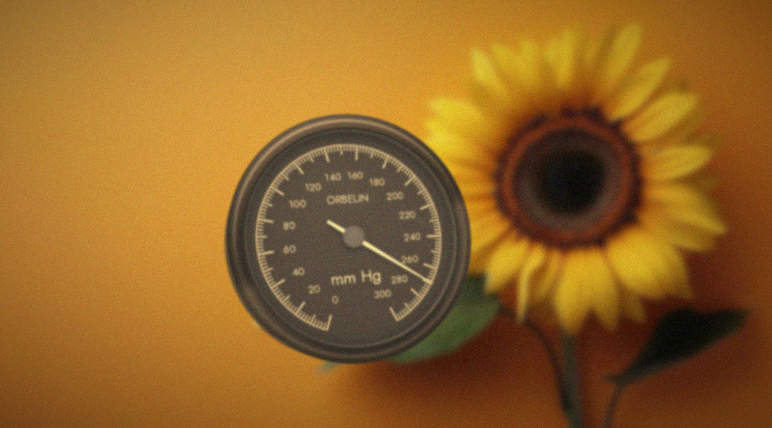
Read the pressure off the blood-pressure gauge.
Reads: 270 mmHg
